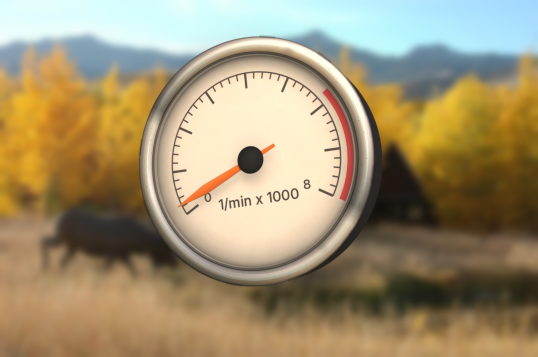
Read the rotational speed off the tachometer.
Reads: 200 rpm
